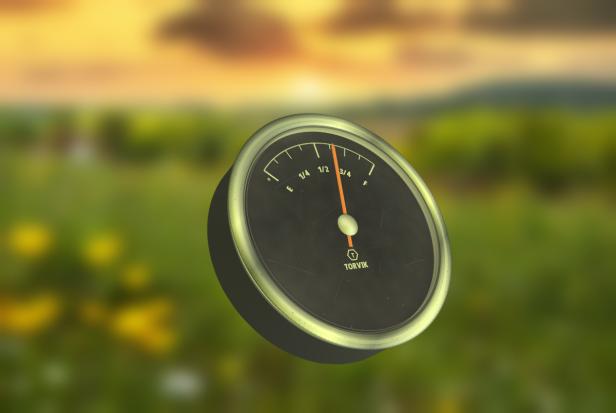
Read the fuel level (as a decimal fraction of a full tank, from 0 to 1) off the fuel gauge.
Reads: 0.625
